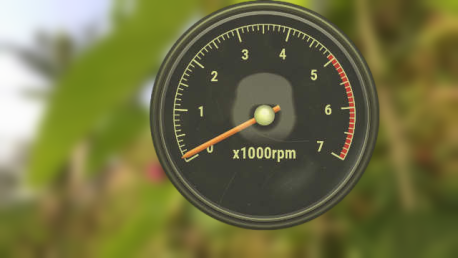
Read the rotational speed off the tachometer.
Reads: 100 rpm
